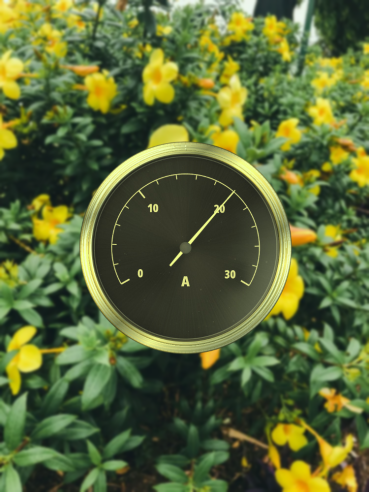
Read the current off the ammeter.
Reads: 20 A
